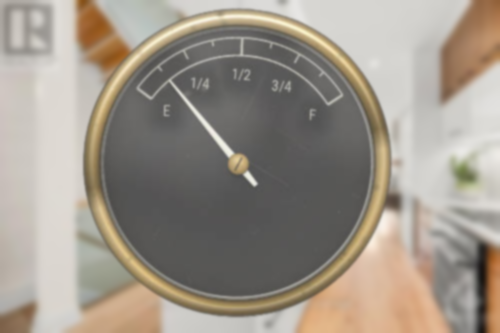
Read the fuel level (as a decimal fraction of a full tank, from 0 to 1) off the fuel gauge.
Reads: 0.125
